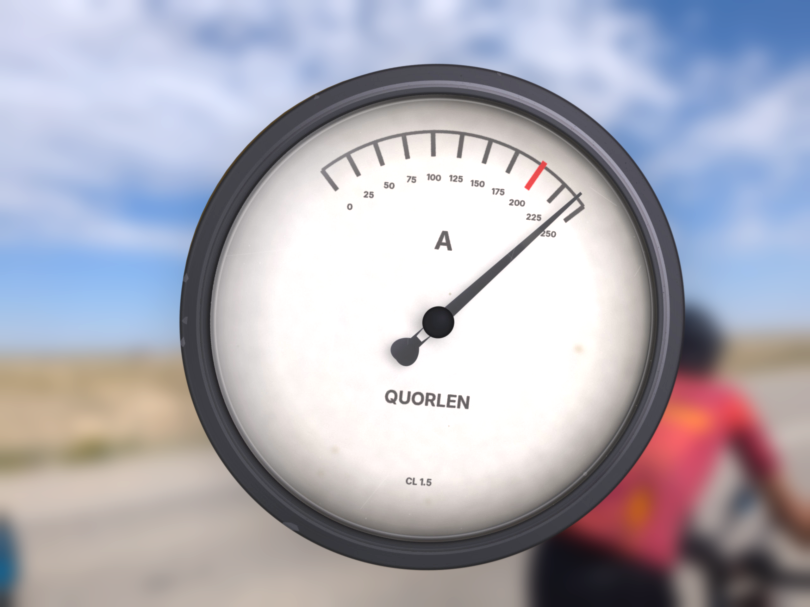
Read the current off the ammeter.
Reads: 237.5 A
